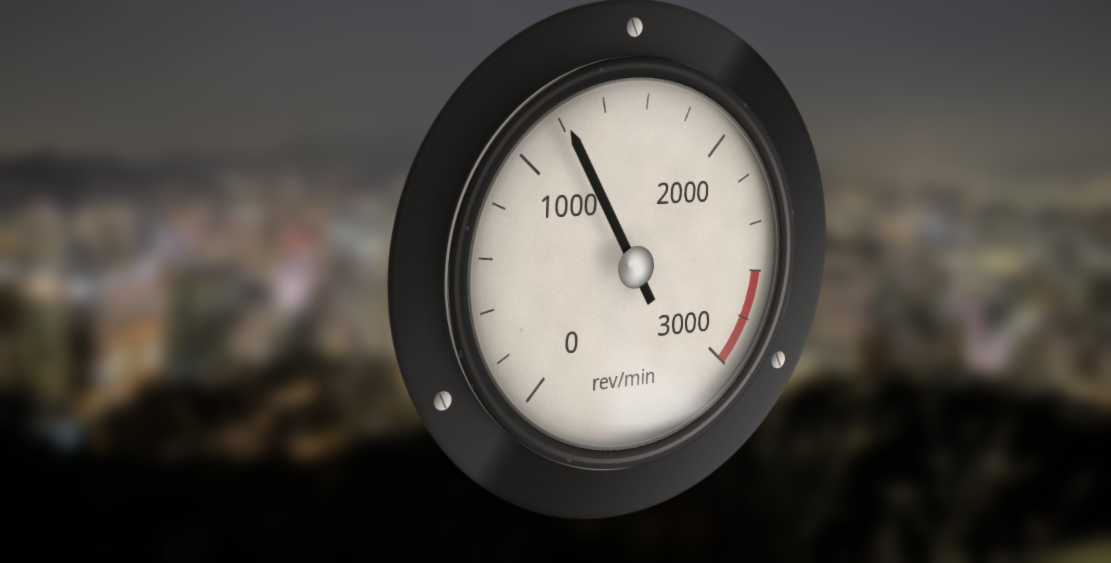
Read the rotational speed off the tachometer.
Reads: 1200 rpm
